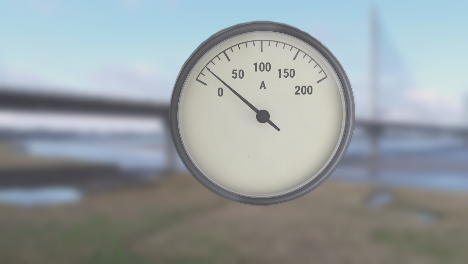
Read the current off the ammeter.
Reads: 20 A
